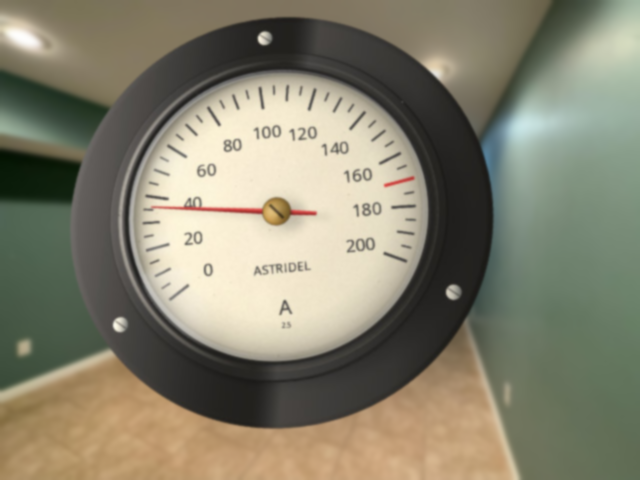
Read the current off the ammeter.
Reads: 35 A
